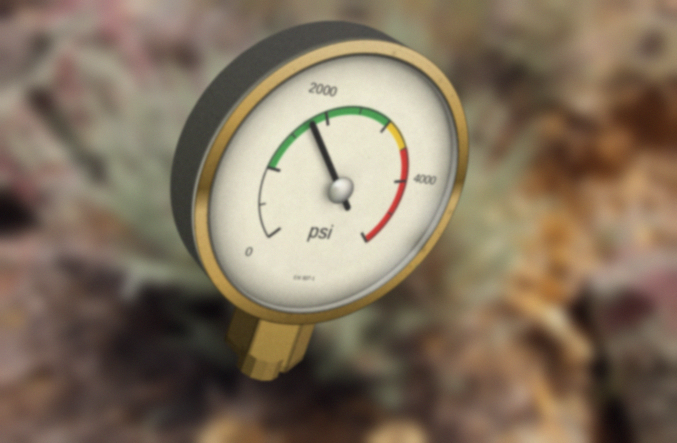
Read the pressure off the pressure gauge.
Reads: 1750 psi
